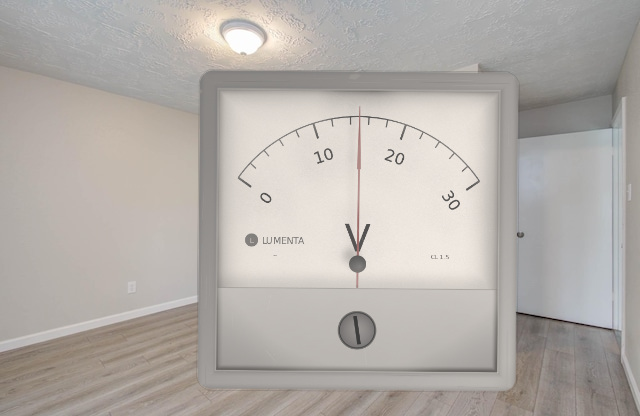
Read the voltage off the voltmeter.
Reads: 15 V
